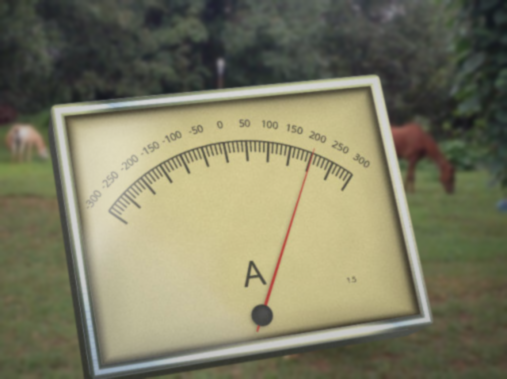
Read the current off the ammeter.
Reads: 200 A
